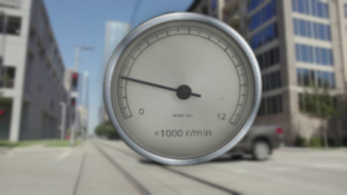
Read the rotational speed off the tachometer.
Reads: 2000 rpm
